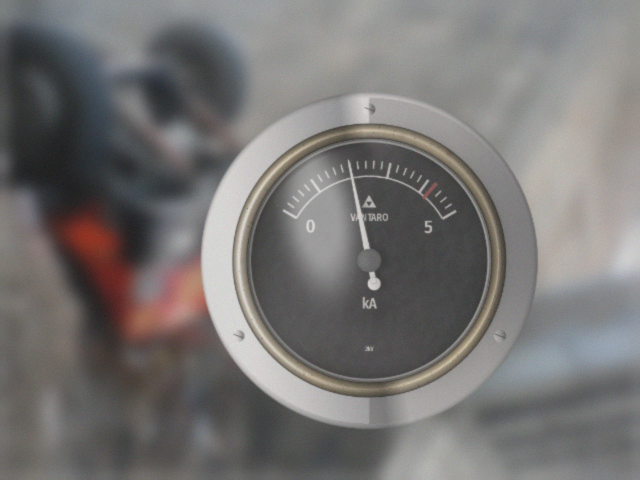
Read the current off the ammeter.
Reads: 2 kA
